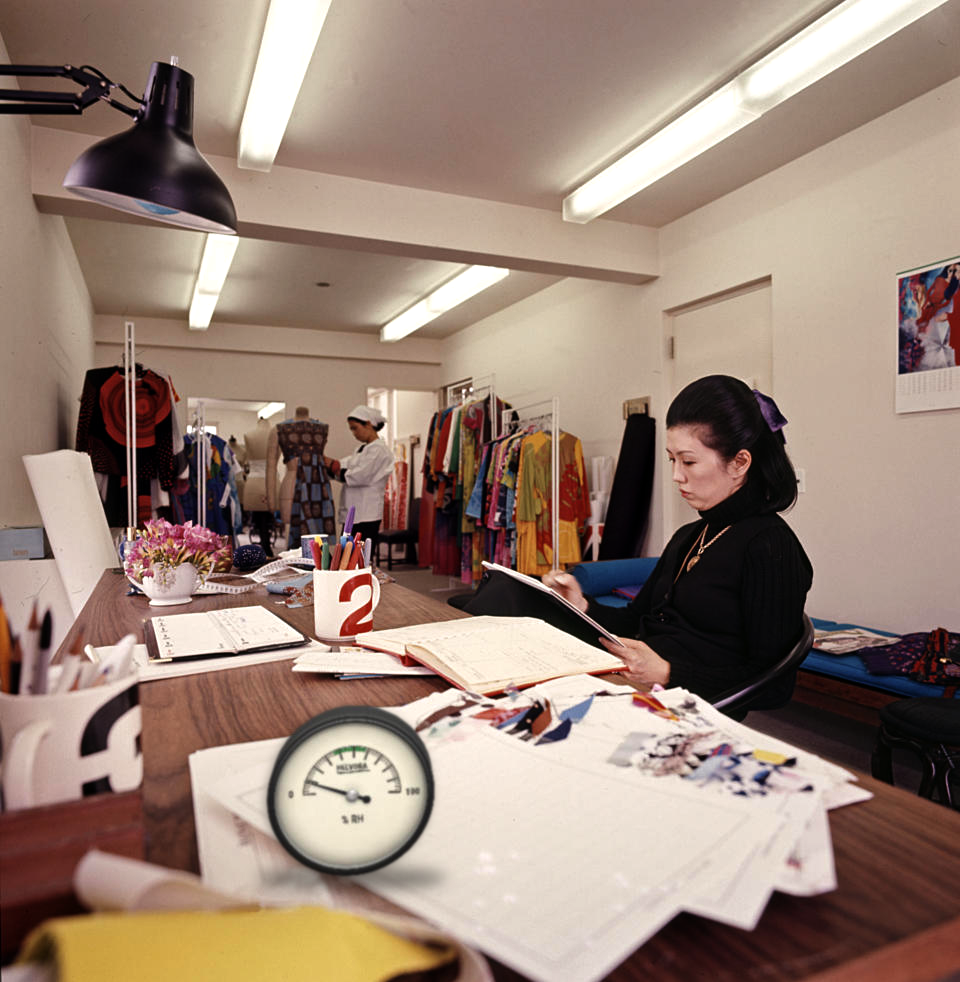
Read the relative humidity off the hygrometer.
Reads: 10 %
